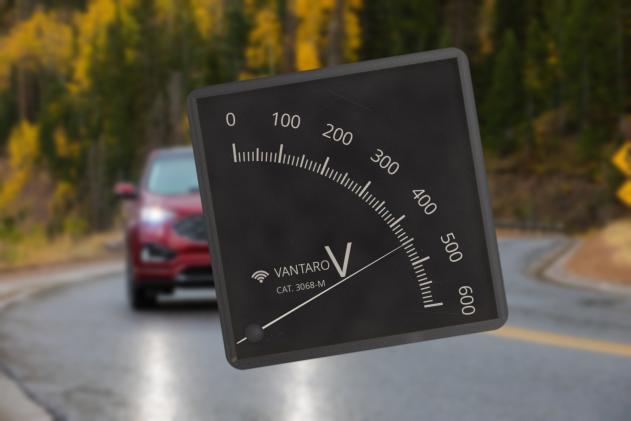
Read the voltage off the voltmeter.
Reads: 450 V
